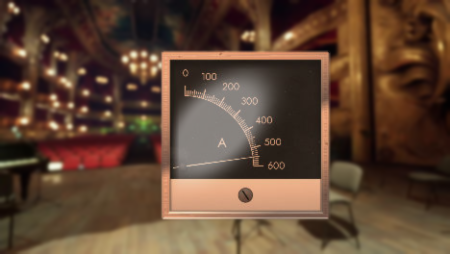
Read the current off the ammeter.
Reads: 550 A
